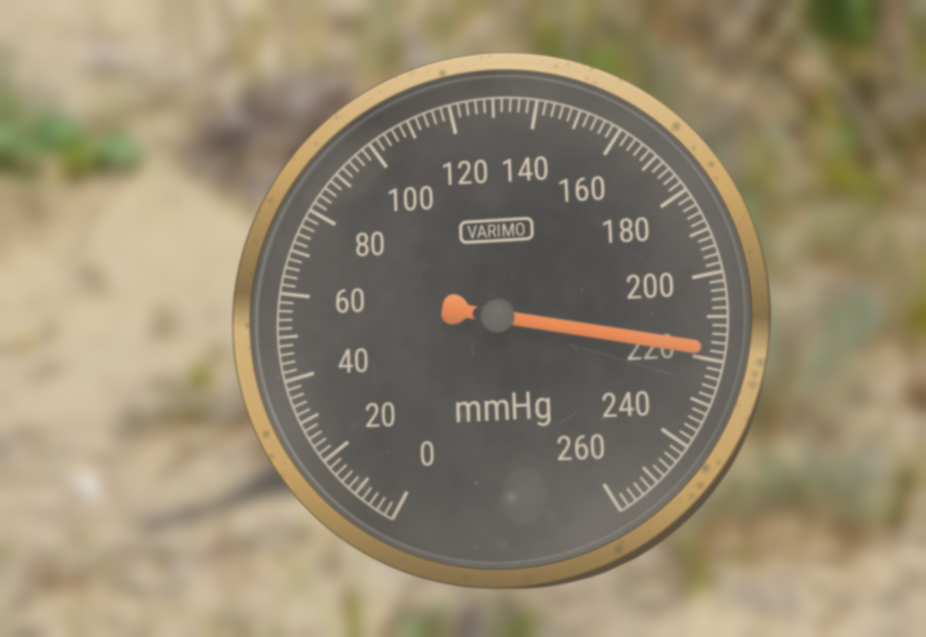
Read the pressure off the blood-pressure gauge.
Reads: 218 mmHg
